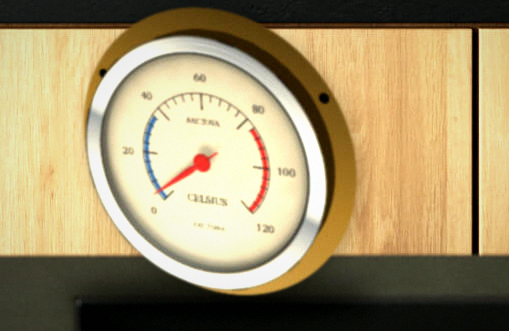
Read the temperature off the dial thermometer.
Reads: 4 °C
